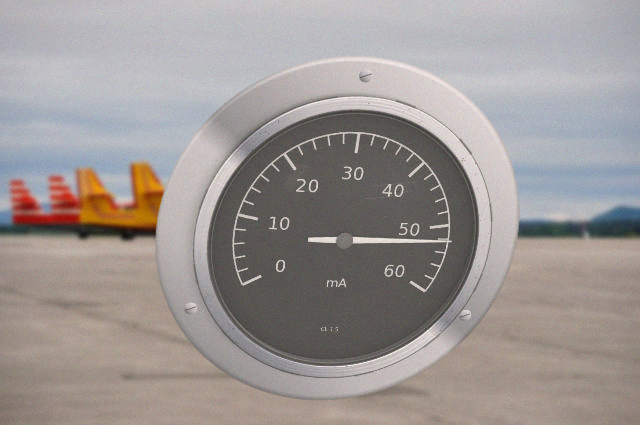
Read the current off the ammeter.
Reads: 52 mA
